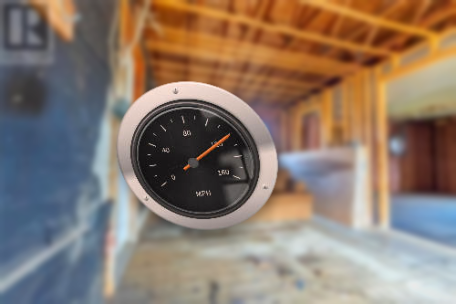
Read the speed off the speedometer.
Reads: 120 mph
